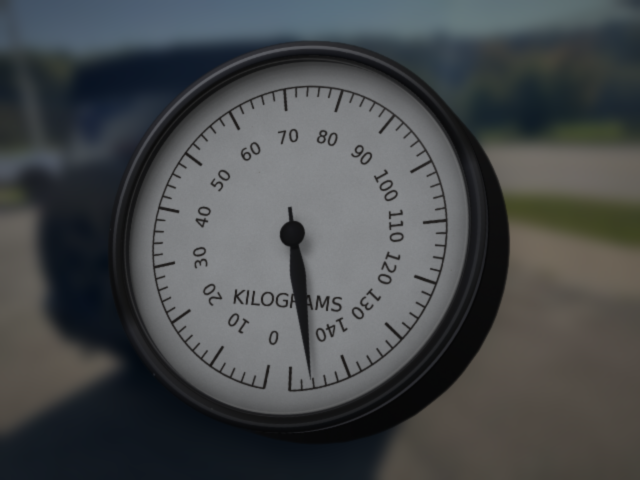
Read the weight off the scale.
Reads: 146 kg
